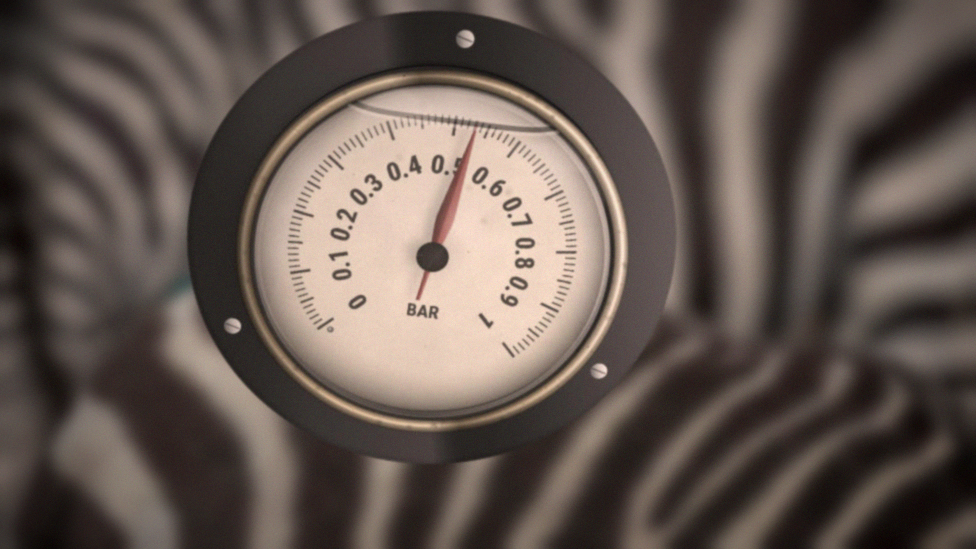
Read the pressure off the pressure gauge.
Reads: 0.53 bar
